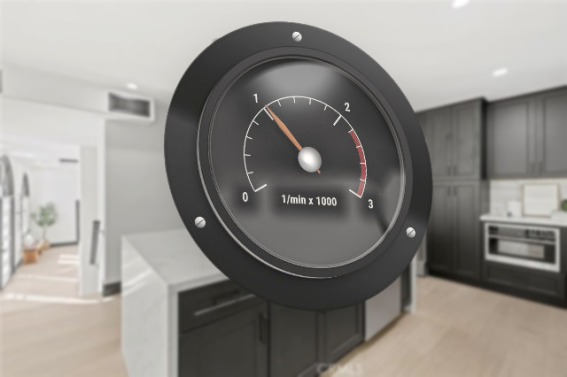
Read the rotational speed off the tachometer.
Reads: 1000 rpm
